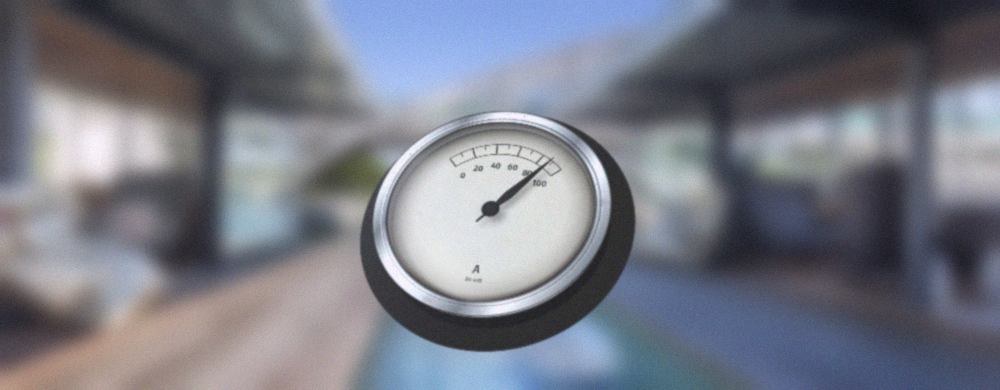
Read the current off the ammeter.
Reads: 90 A
